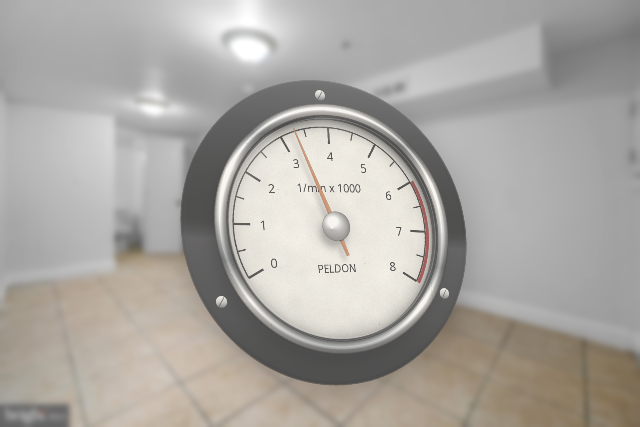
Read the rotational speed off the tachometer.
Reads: 3250 rpm
